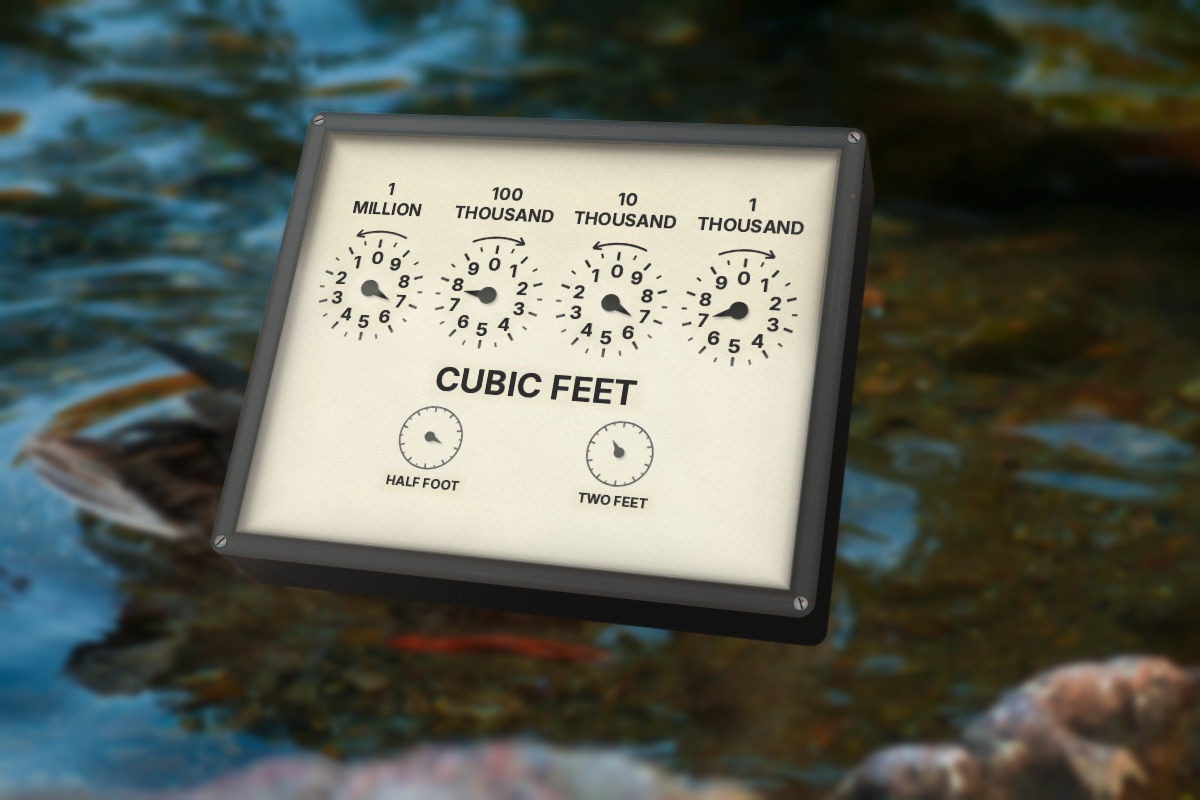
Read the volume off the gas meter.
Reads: 676700 ft³
